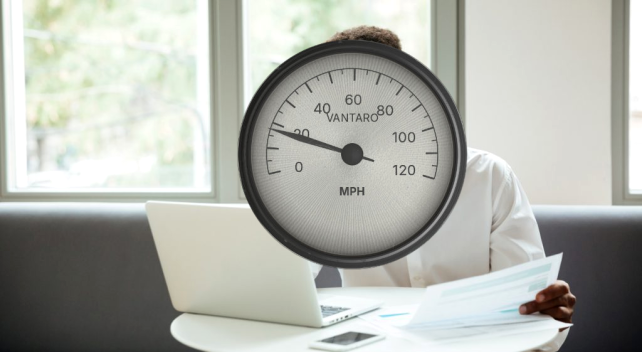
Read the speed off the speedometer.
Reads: 17.5 mph
